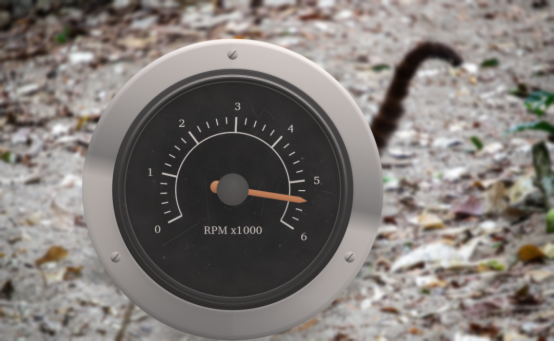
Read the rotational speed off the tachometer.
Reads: 5400 rpm
